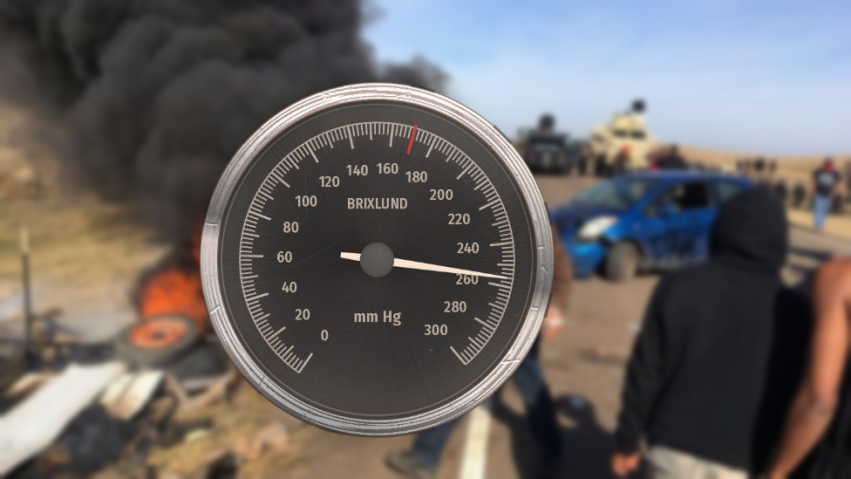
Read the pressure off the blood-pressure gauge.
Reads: 256 mmHg
